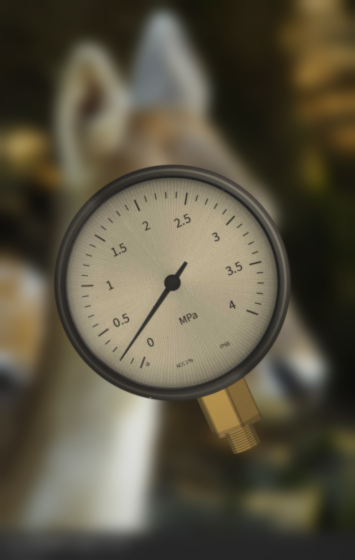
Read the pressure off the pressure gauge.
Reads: 0.2 MPa
